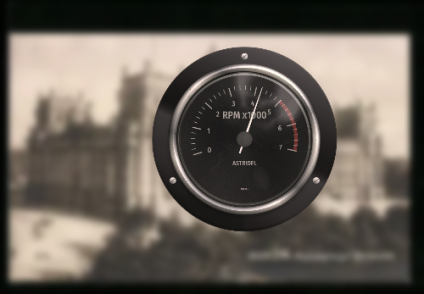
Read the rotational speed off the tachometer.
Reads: 4200 rpm
